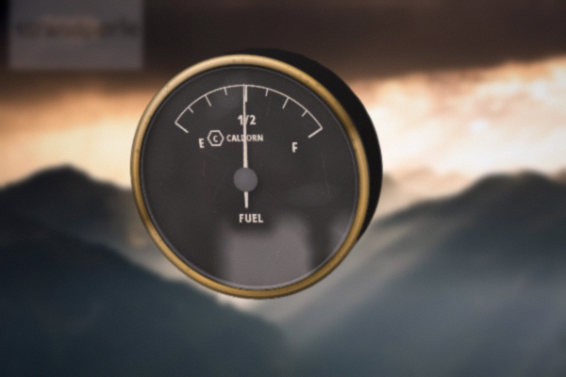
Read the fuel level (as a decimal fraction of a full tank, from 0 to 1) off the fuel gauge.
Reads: 0.5
